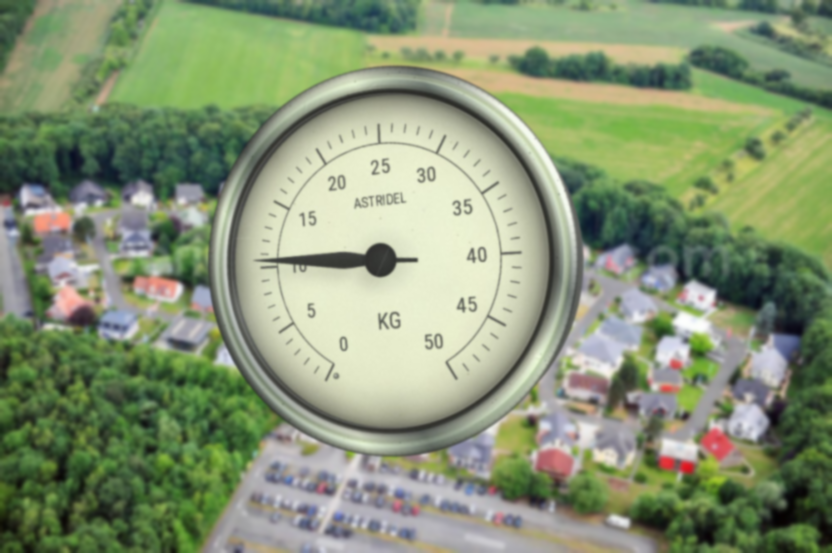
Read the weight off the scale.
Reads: 10.5 kg
